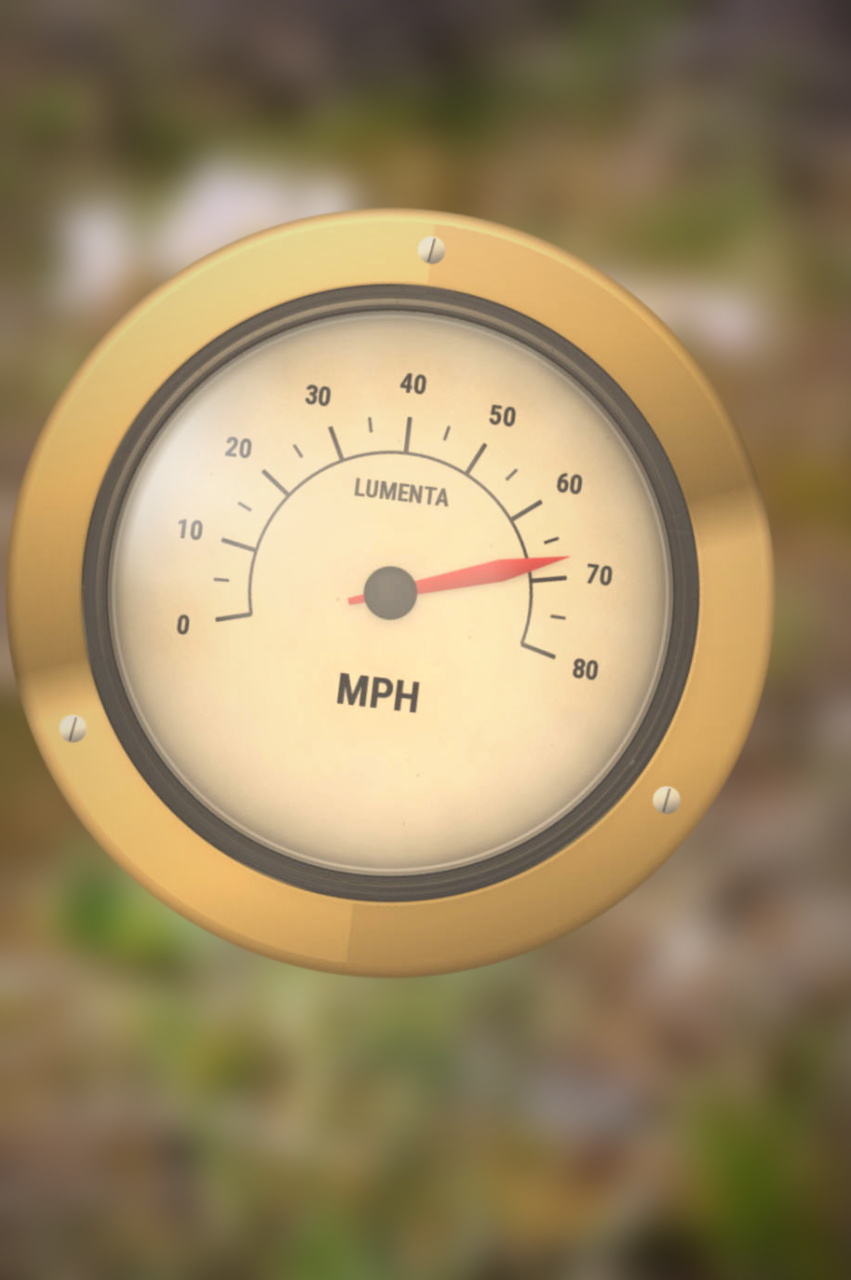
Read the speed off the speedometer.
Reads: 67.5 mph
